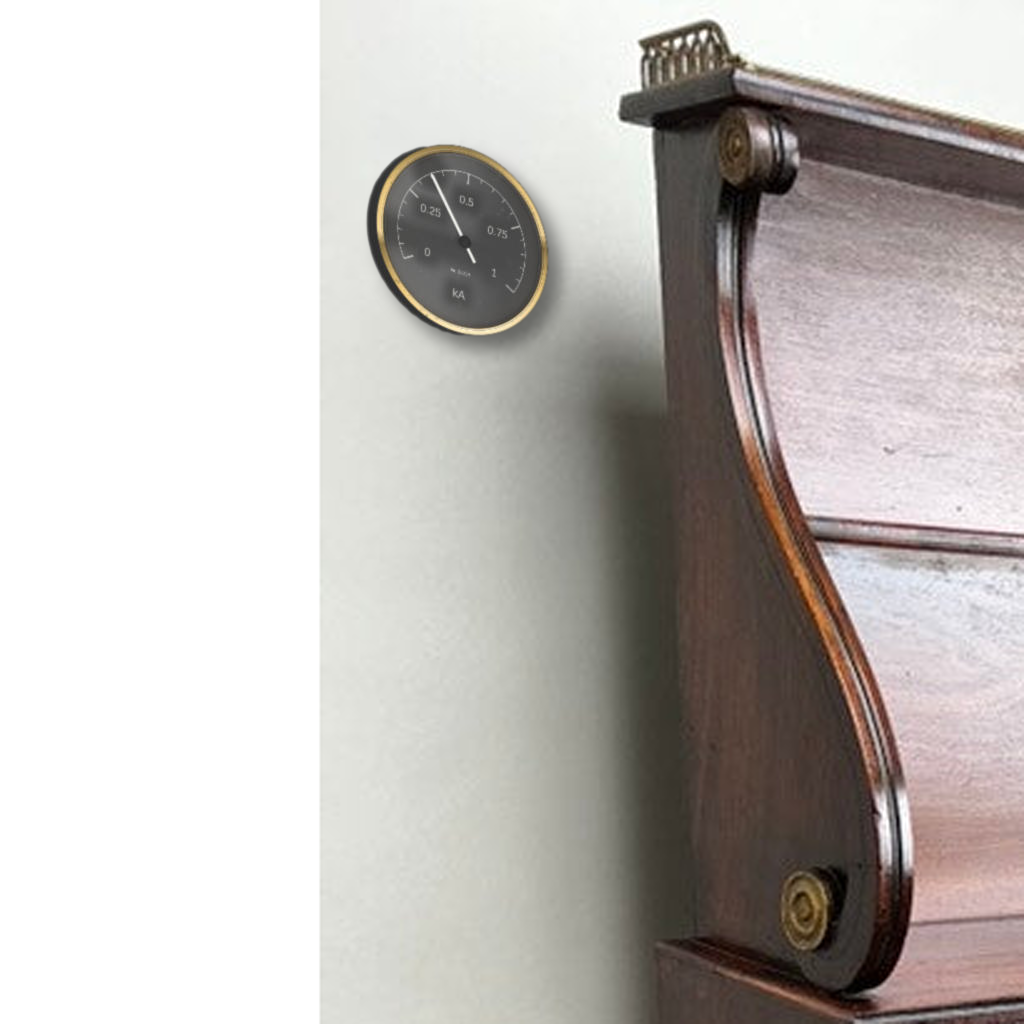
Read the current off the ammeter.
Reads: 0.35 kA
